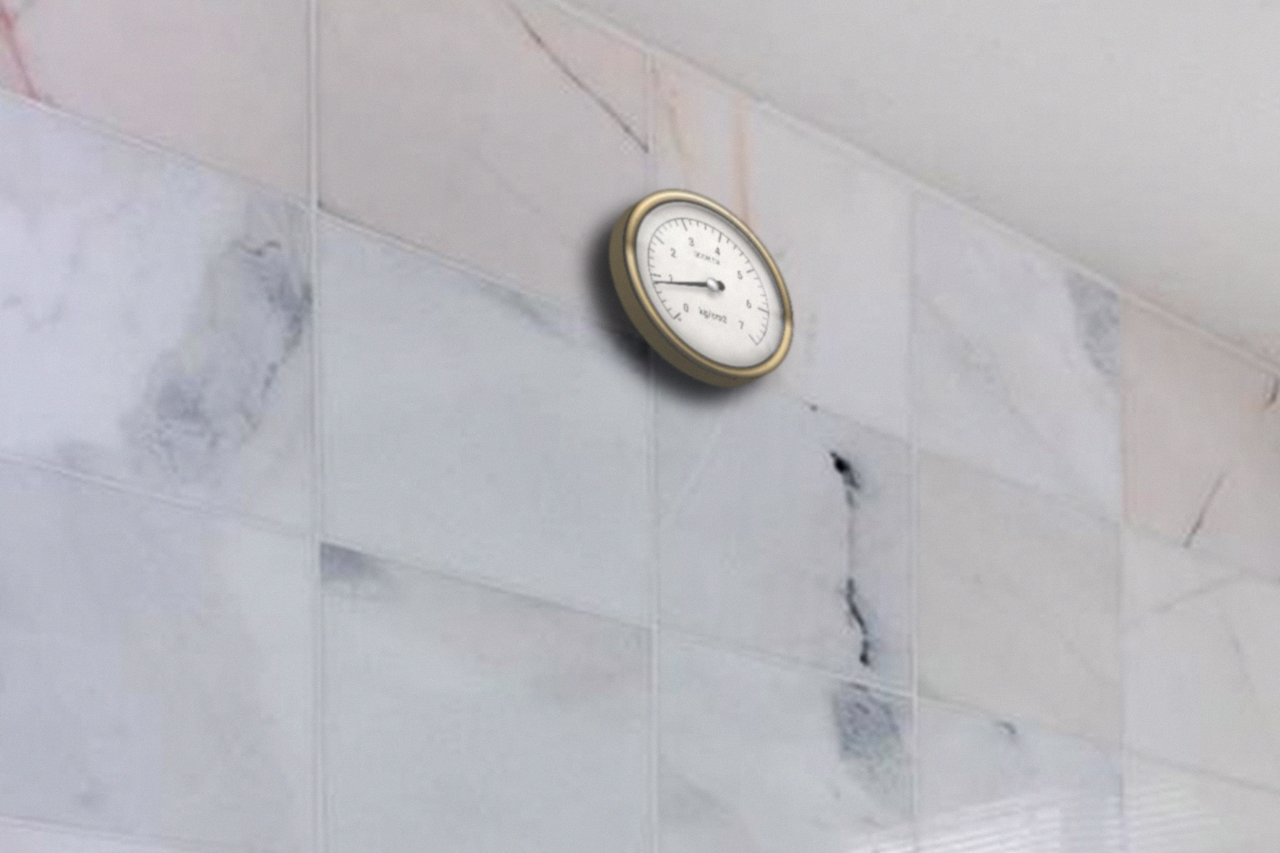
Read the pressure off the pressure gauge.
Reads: 0.8 kg/cm²
